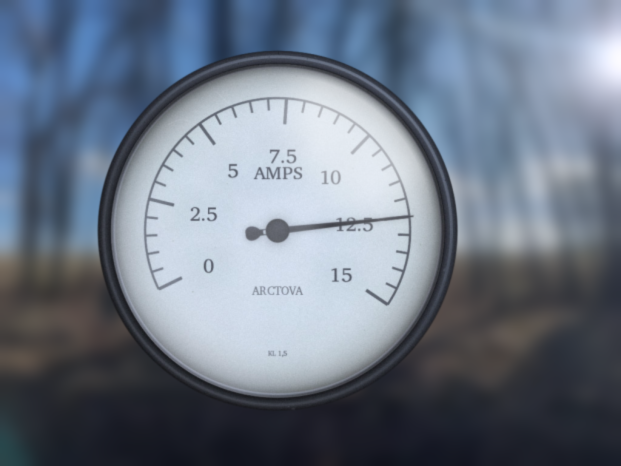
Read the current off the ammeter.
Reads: 12.5 A
